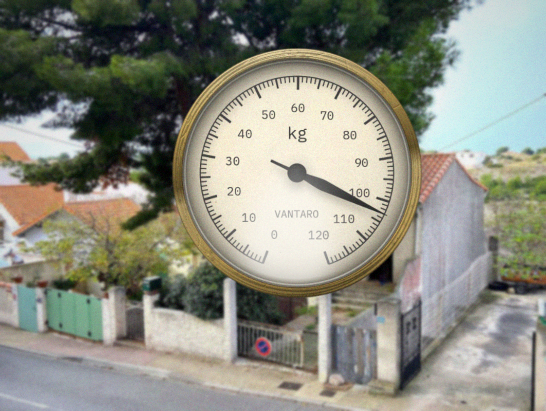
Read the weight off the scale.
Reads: 103 kg
